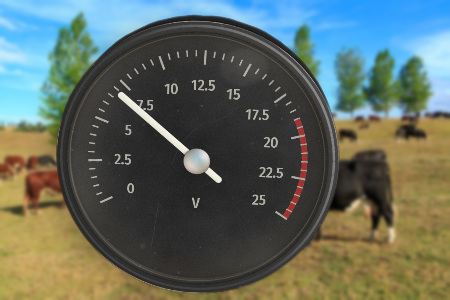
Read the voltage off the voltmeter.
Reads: 7 V
